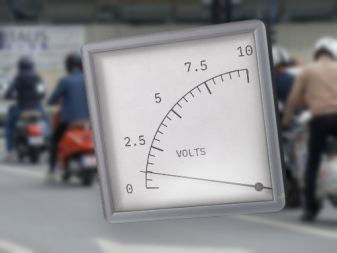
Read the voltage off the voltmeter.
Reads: 1 V
